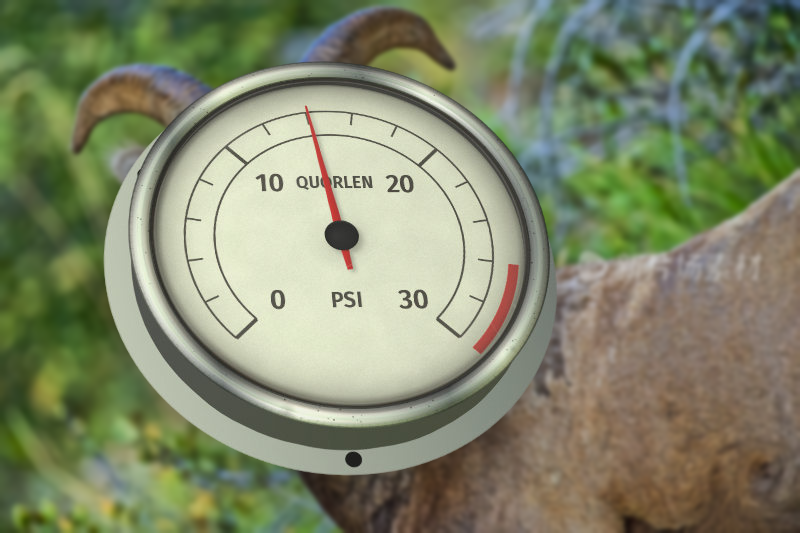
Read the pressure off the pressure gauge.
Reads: 14 psi
